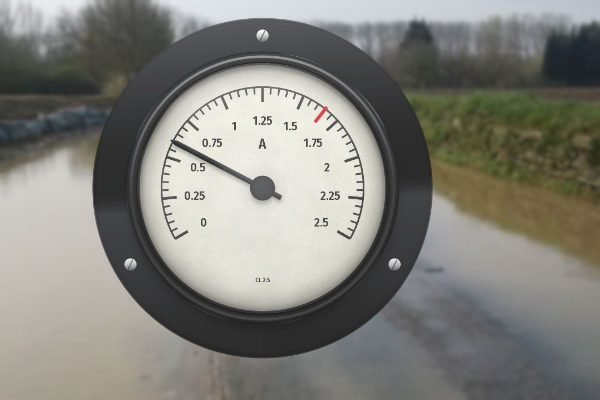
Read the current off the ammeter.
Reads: 0.6 A
